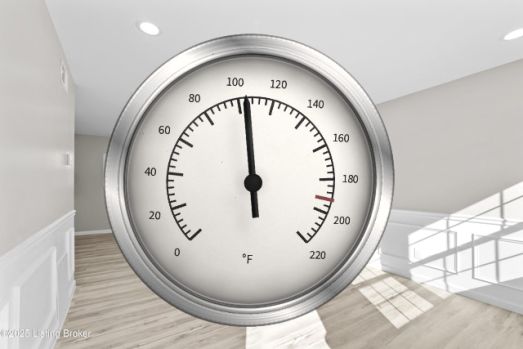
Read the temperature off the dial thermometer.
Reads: 104 °F
